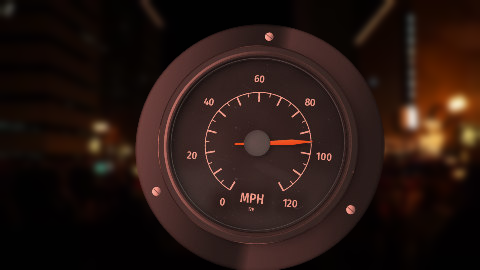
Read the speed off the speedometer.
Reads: 95 mph
